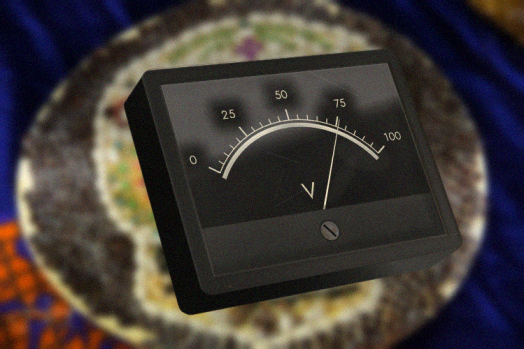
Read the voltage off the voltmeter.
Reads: 75 V
